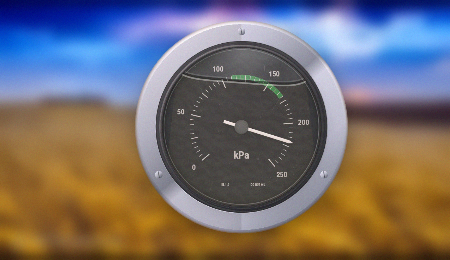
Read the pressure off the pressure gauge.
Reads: 220 kPa
